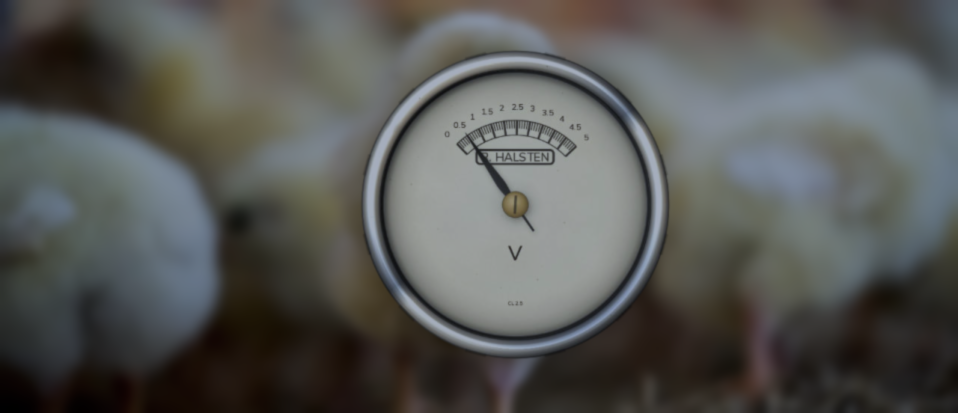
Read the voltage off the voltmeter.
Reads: 0.5 V
